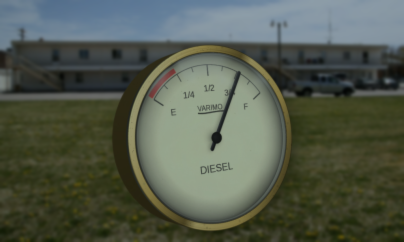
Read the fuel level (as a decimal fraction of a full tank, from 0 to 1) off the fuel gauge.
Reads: 0.75
